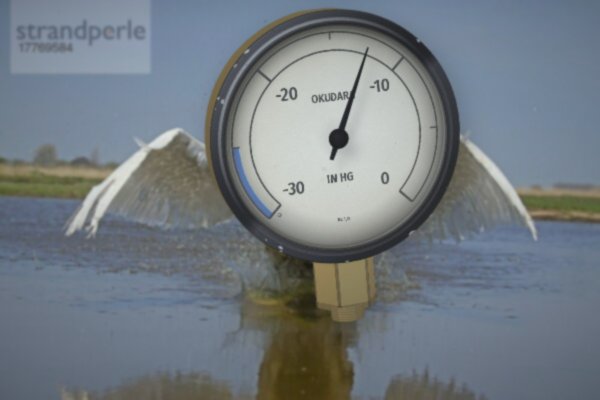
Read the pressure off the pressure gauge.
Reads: -12.5 inHg
